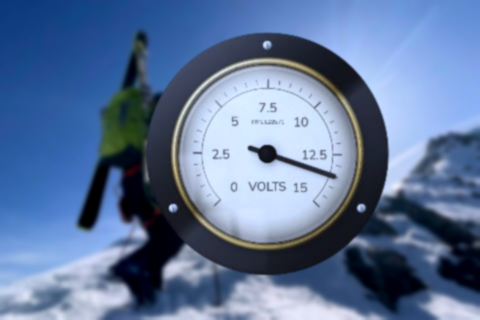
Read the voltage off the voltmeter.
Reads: 13.5 V
